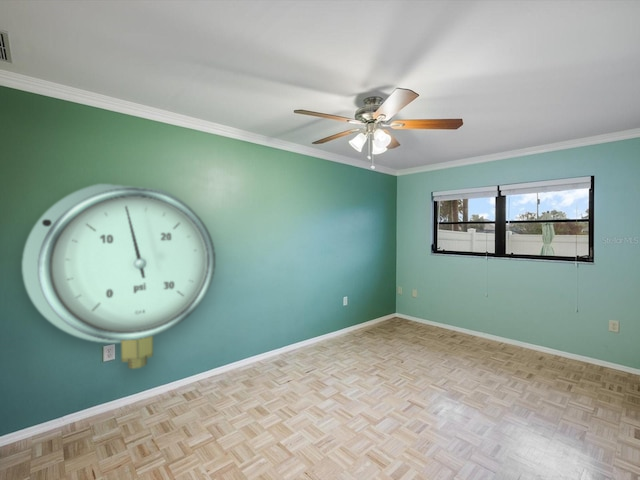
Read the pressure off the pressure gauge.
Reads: 14 psi
